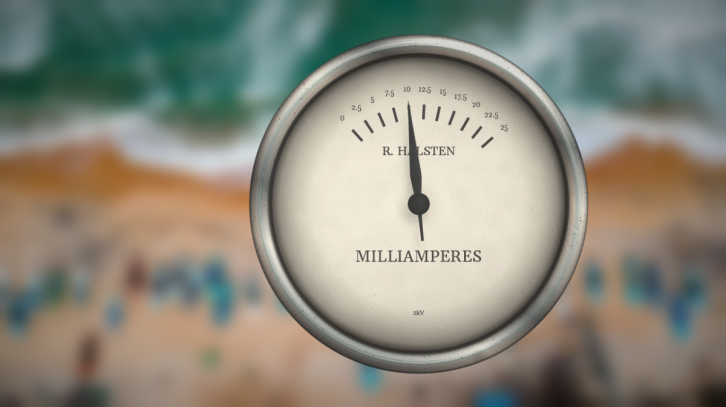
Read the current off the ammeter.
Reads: 10 mA
